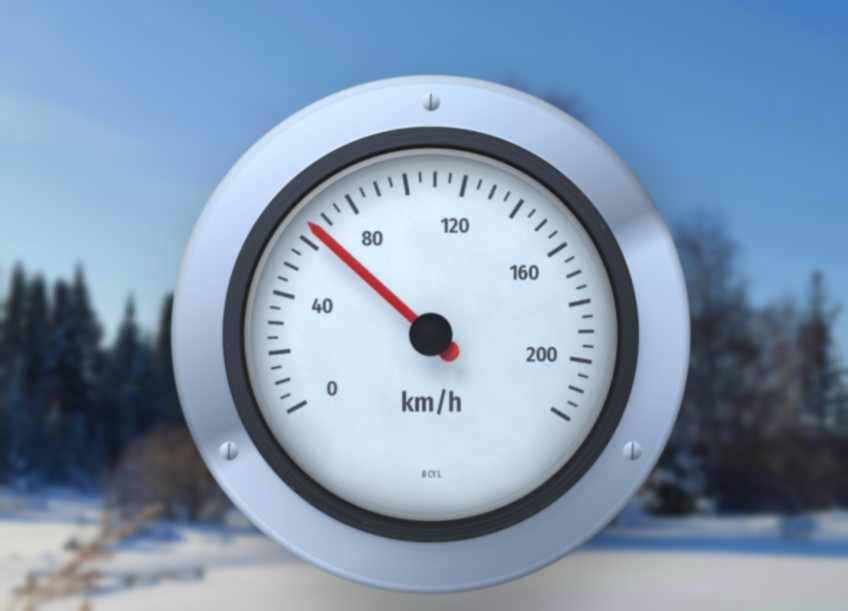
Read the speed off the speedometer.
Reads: 65 km/h
